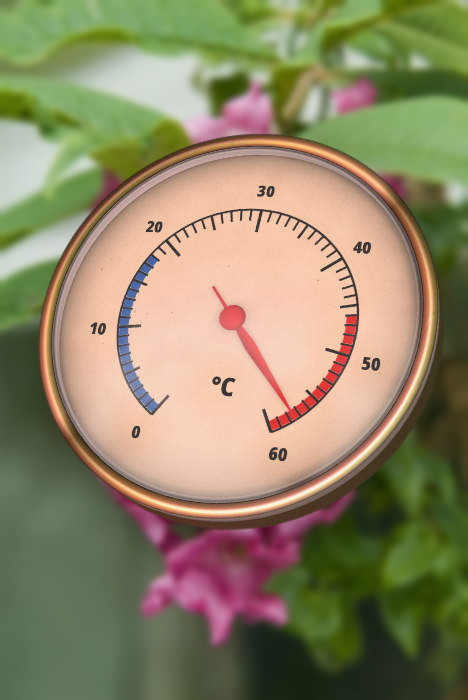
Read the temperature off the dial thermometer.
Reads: 57.5 °C
